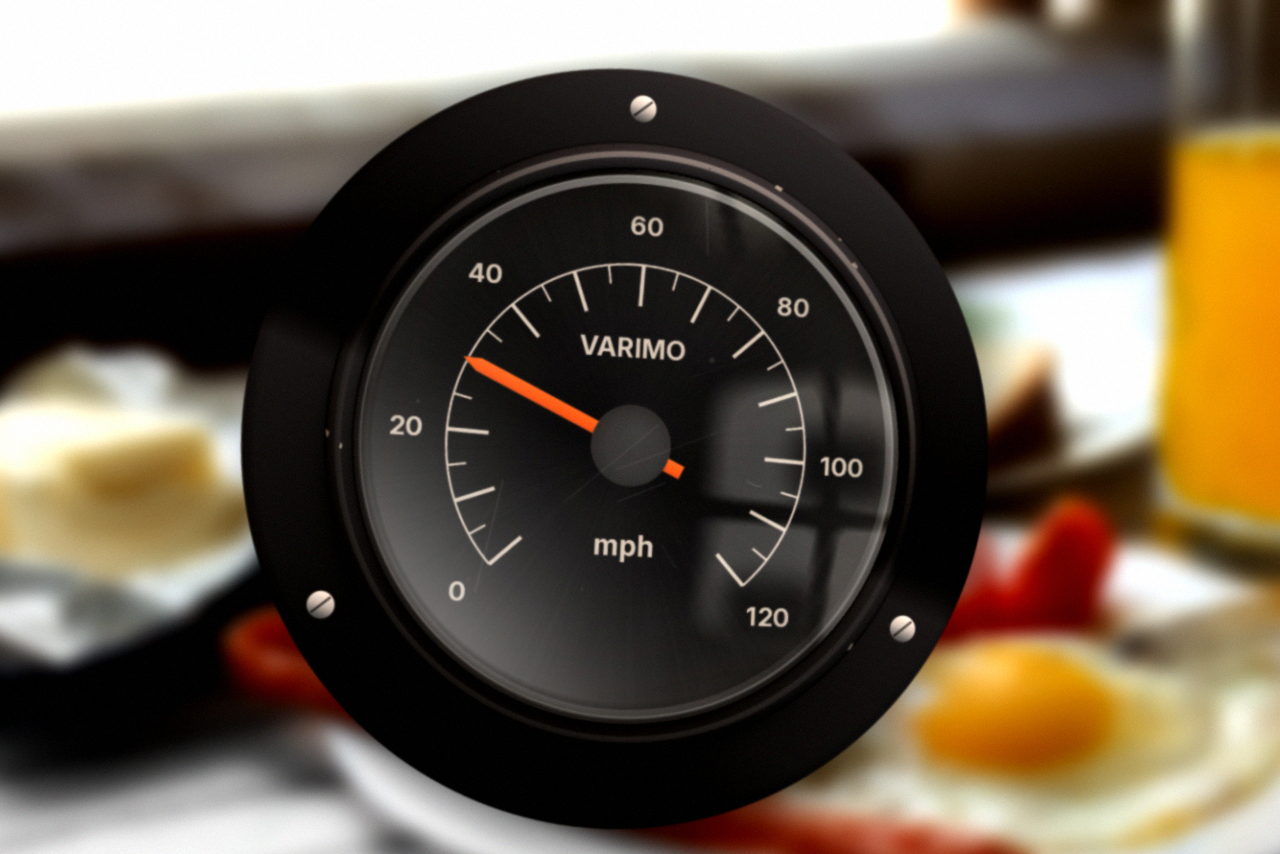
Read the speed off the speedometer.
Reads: 30 mph
